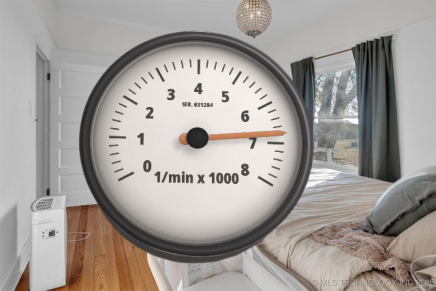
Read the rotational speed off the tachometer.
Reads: 6800 rpm
